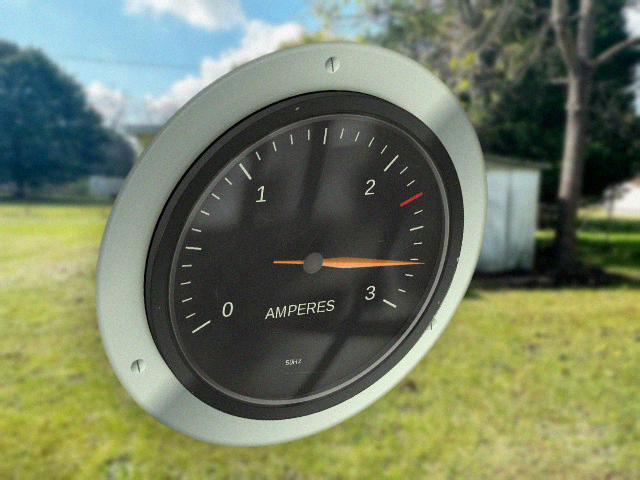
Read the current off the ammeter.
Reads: 2.7 A
